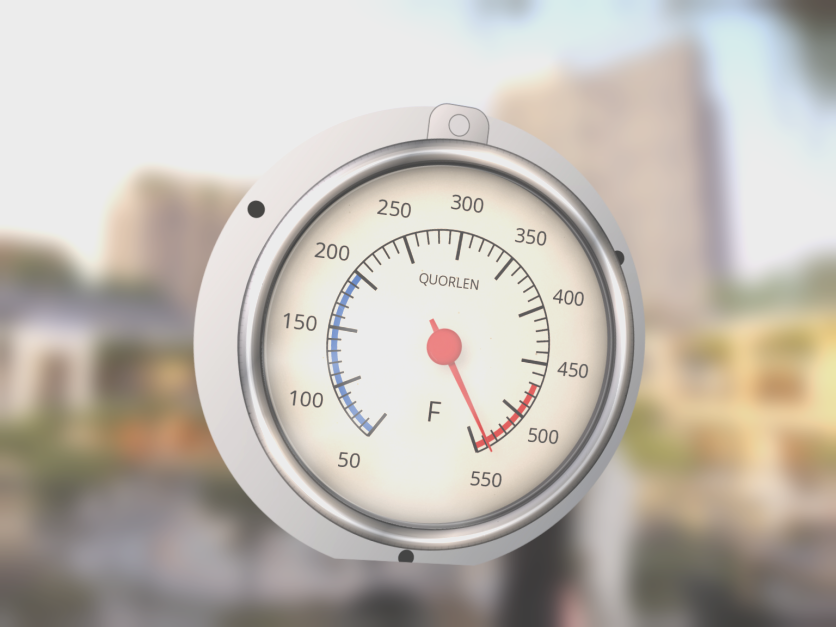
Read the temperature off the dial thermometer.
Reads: 540 °F
